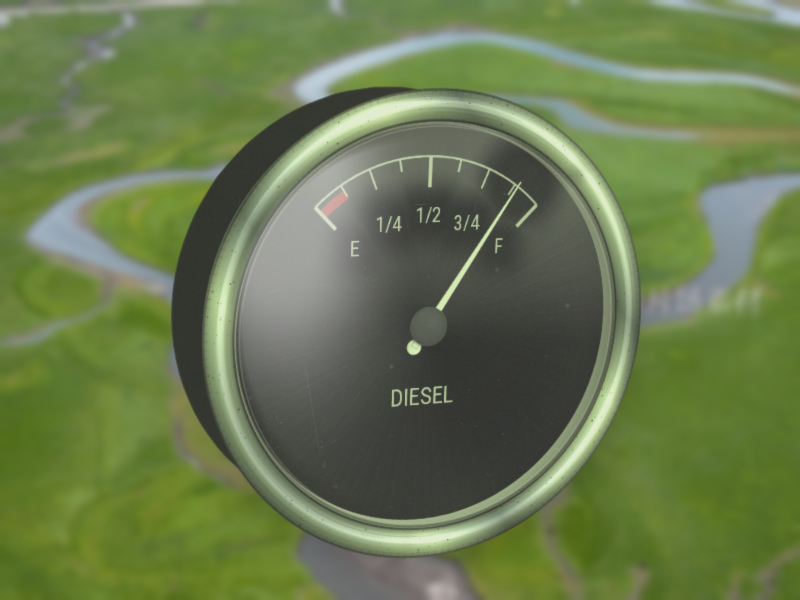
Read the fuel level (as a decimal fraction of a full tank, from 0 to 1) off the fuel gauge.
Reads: 0.875
